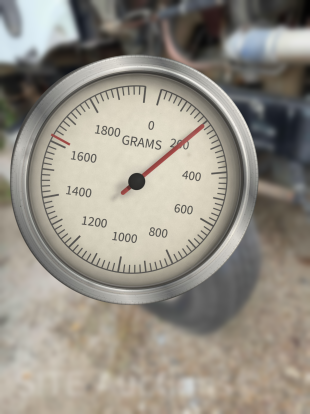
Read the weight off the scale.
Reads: 200 g
